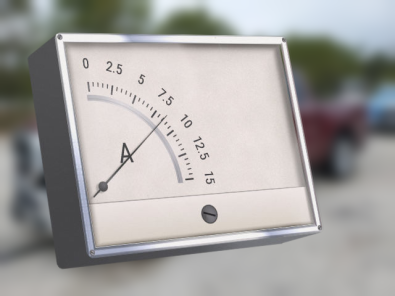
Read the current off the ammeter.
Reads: 8.5 A
